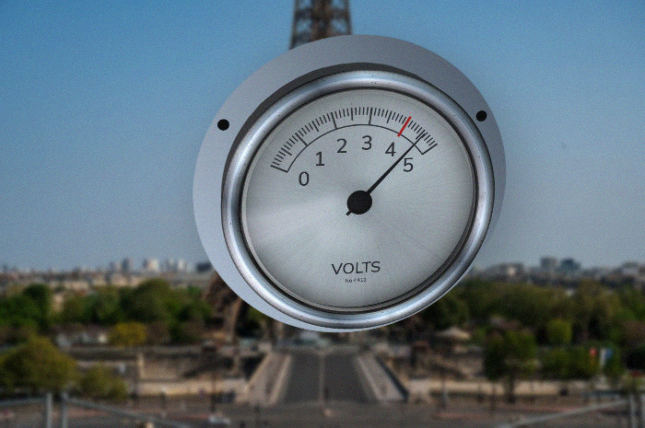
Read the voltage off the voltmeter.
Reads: 4.5 V
